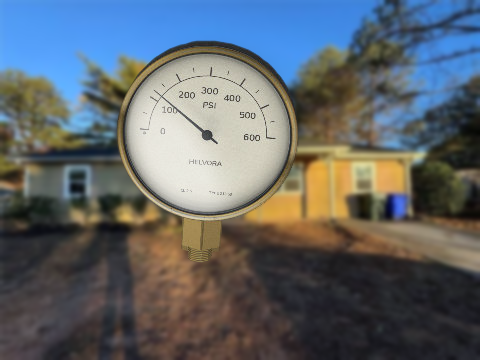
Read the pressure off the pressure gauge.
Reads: 125 psi
